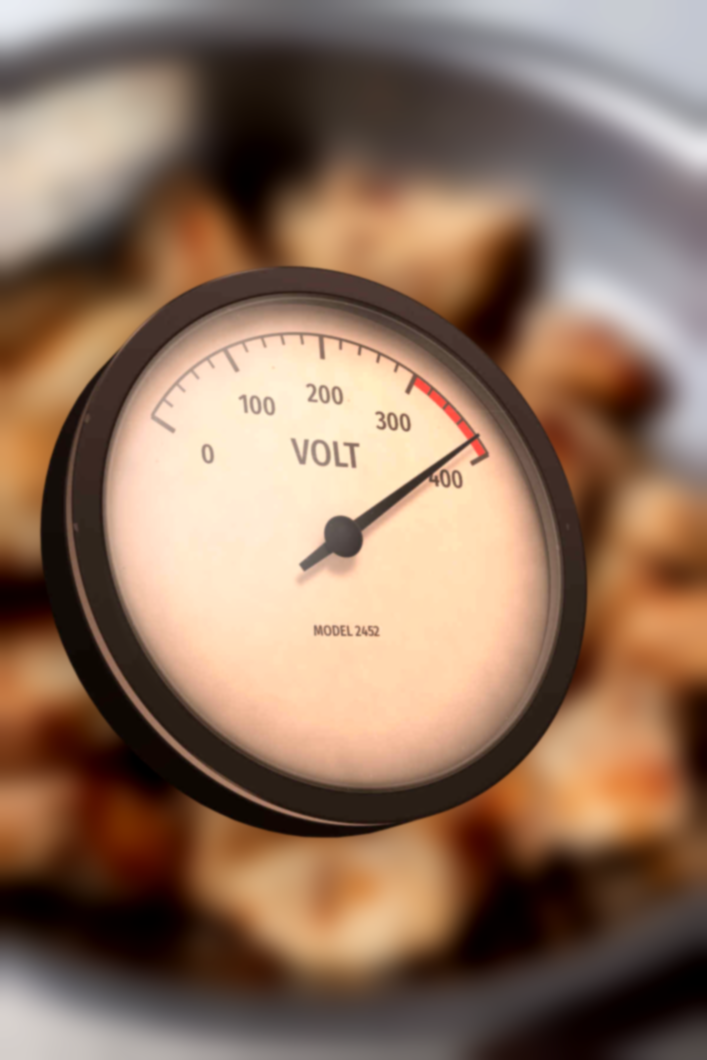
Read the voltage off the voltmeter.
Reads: 380 V
